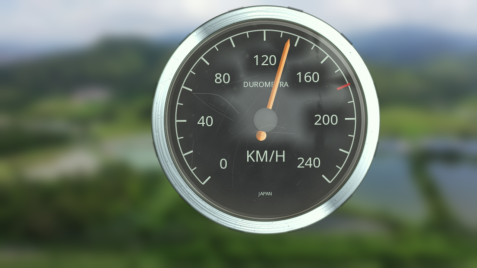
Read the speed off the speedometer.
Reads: 135 km/h
